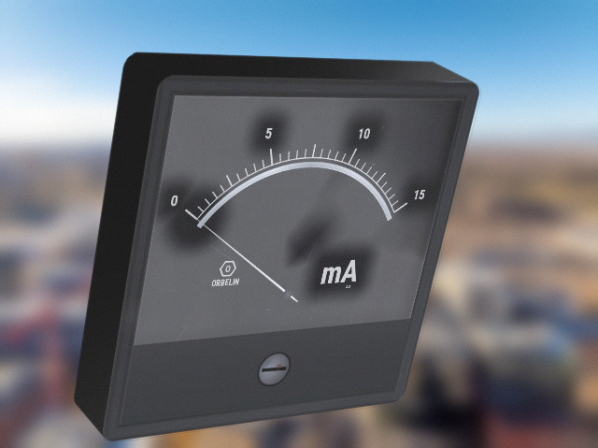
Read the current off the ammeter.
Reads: 0 mA
